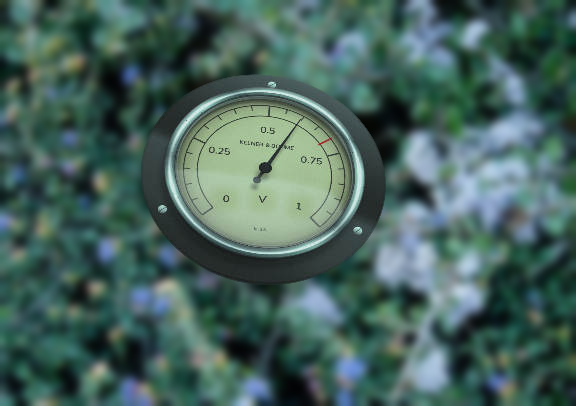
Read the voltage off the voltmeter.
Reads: 0.6 V
